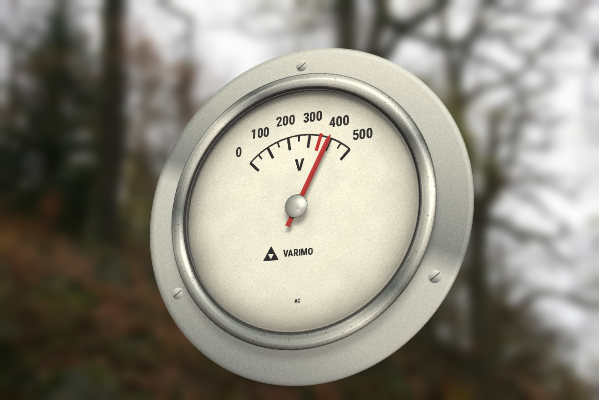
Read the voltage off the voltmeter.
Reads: 400 V
